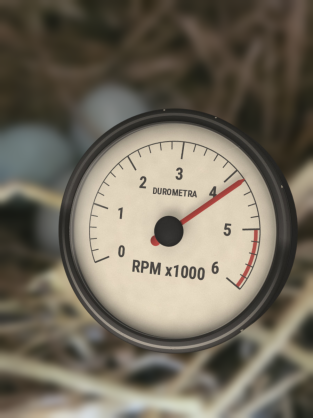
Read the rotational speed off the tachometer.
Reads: 4200 rpm
